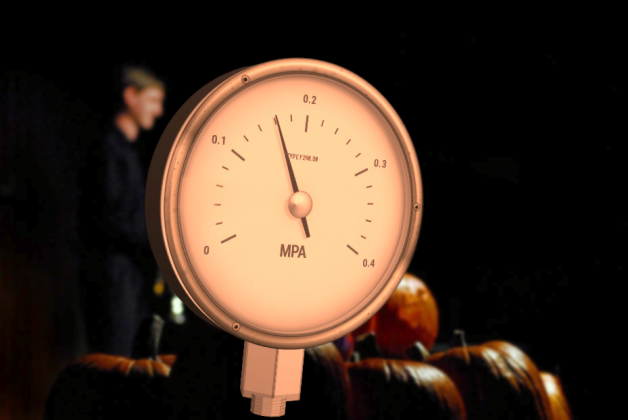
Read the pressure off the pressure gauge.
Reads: 0.16 MPa
